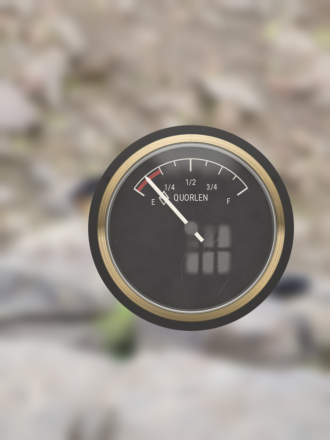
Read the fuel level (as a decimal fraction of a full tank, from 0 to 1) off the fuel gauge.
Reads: 0.125
